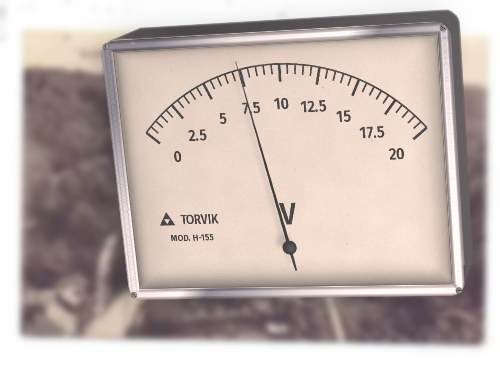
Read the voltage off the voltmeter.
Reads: 7.5 V
